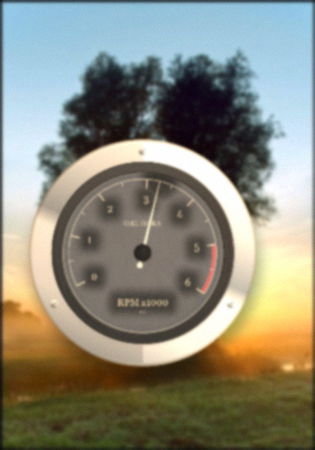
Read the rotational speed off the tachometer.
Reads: 3250 rpm
